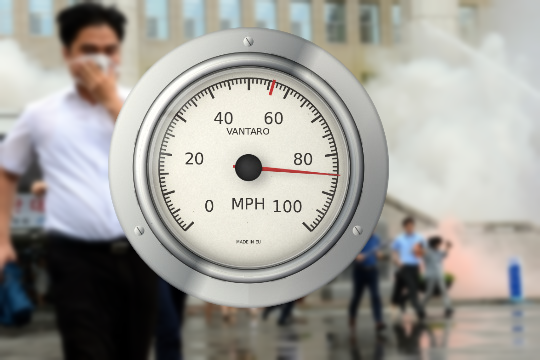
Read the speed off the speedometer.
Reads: 85 mph
